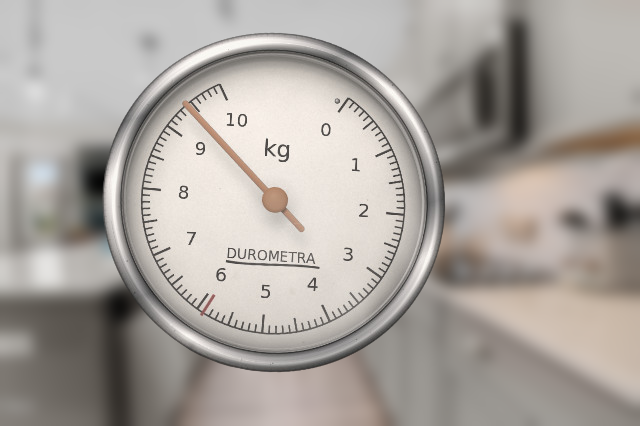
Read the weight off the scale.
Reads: 9.4 kg
